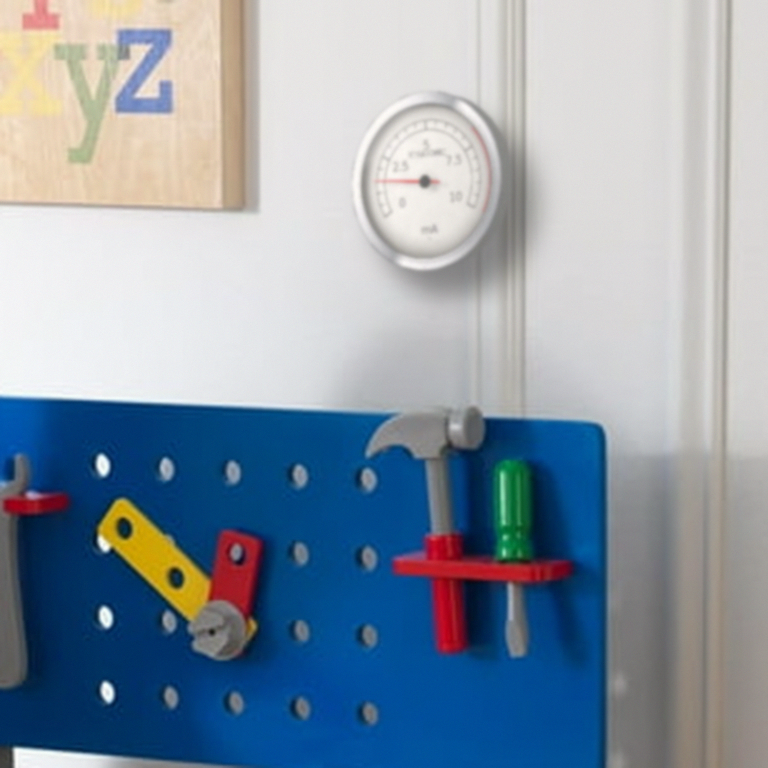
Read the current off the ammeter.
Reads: 1.5 mA
